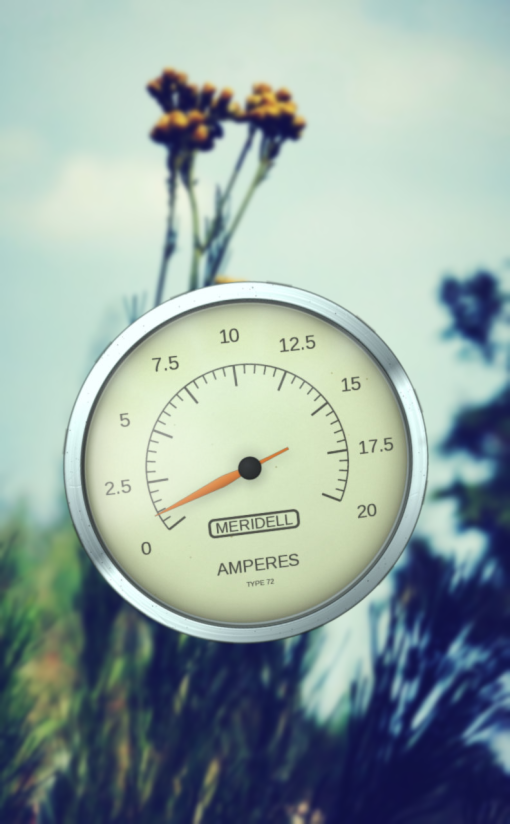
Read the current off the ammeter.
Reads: 1 A
